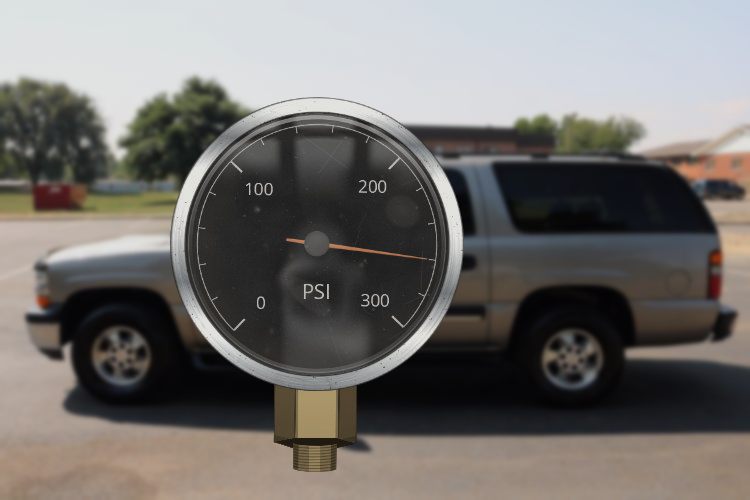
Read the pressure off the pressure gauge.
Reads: 260 psi
